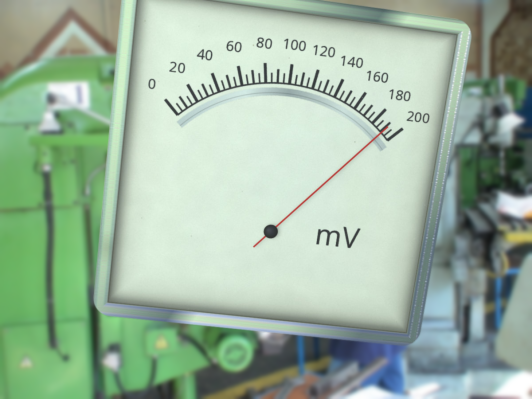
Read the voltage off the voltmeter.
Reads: 190 mV
